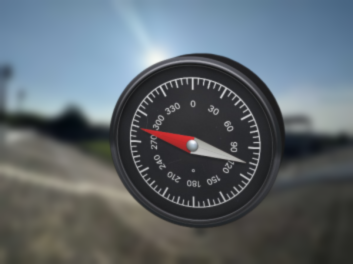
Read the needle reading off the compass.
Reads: 285 °
